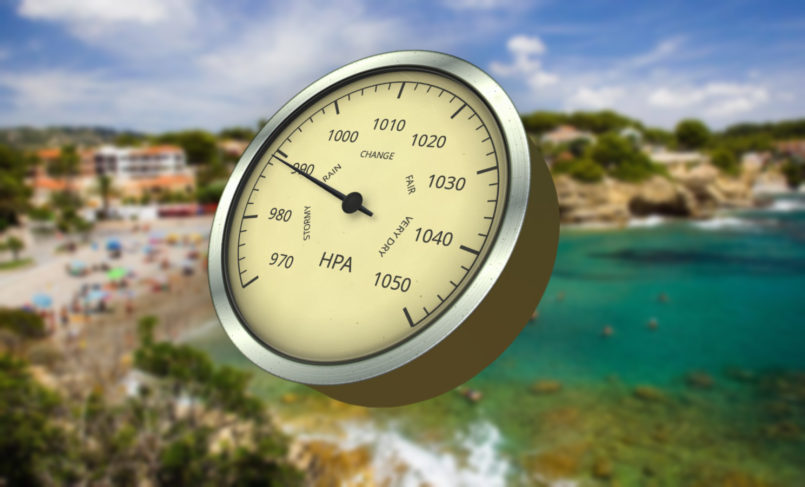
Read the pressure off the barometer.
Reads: 989 hPa
